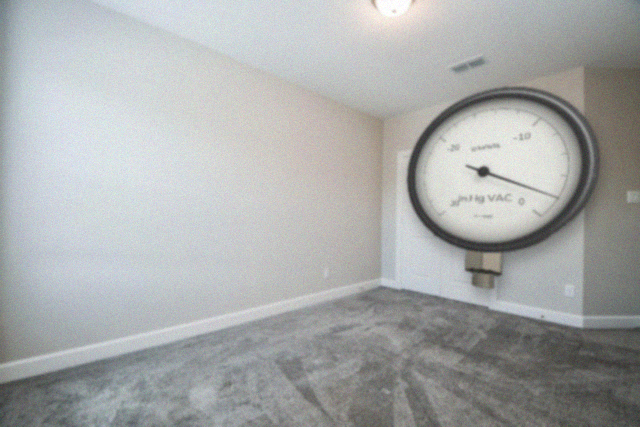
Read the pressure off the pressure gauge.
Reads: -2 inHg
